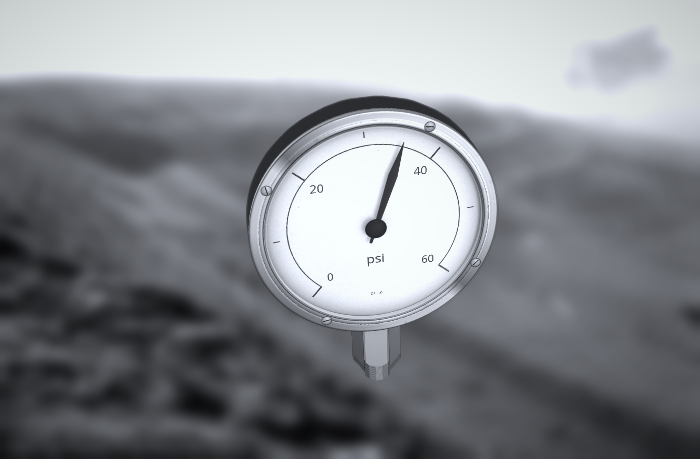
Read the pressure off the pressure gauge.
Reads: 35 psi
